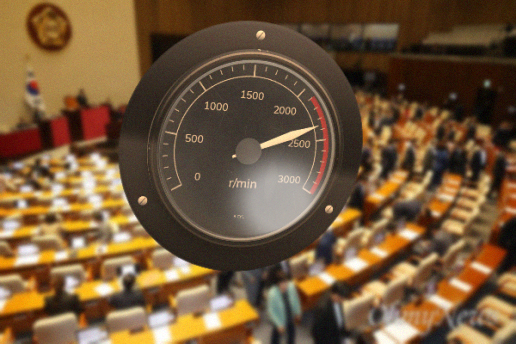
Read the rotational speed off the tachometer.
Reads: 2350 rpm
